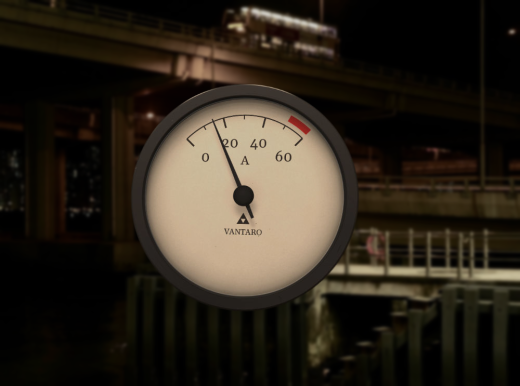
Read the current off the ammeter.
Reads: 15 A
